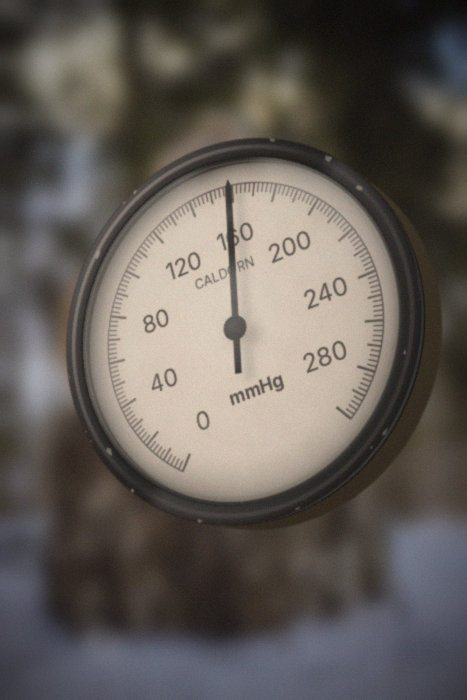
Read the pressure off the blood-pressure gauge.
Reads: 160 mmHg
